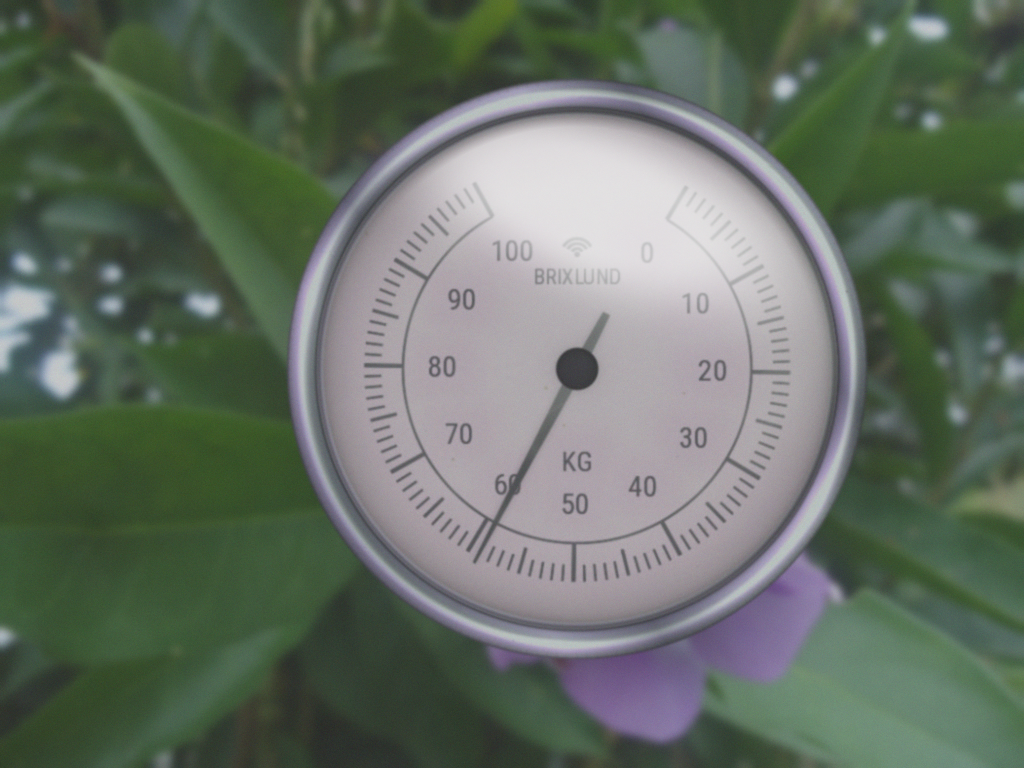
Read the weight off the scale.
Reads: 59 kg
